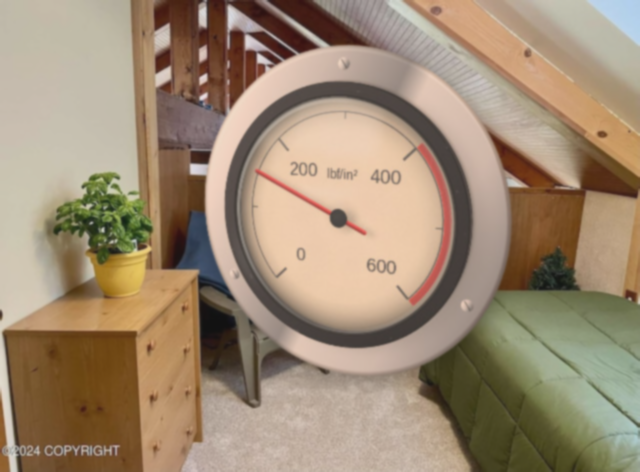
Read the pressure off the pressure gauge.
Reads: 150 psi
